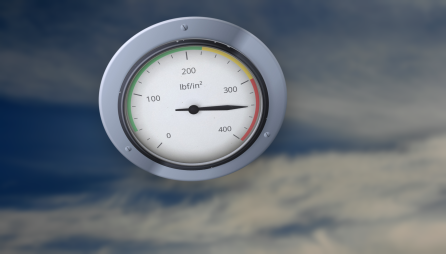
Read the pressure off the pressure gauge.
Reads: 340 psi
